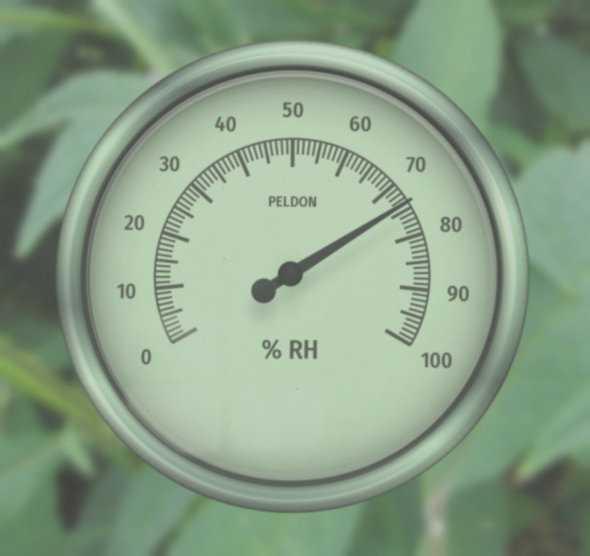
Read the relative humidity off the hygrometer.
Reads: 74 %
